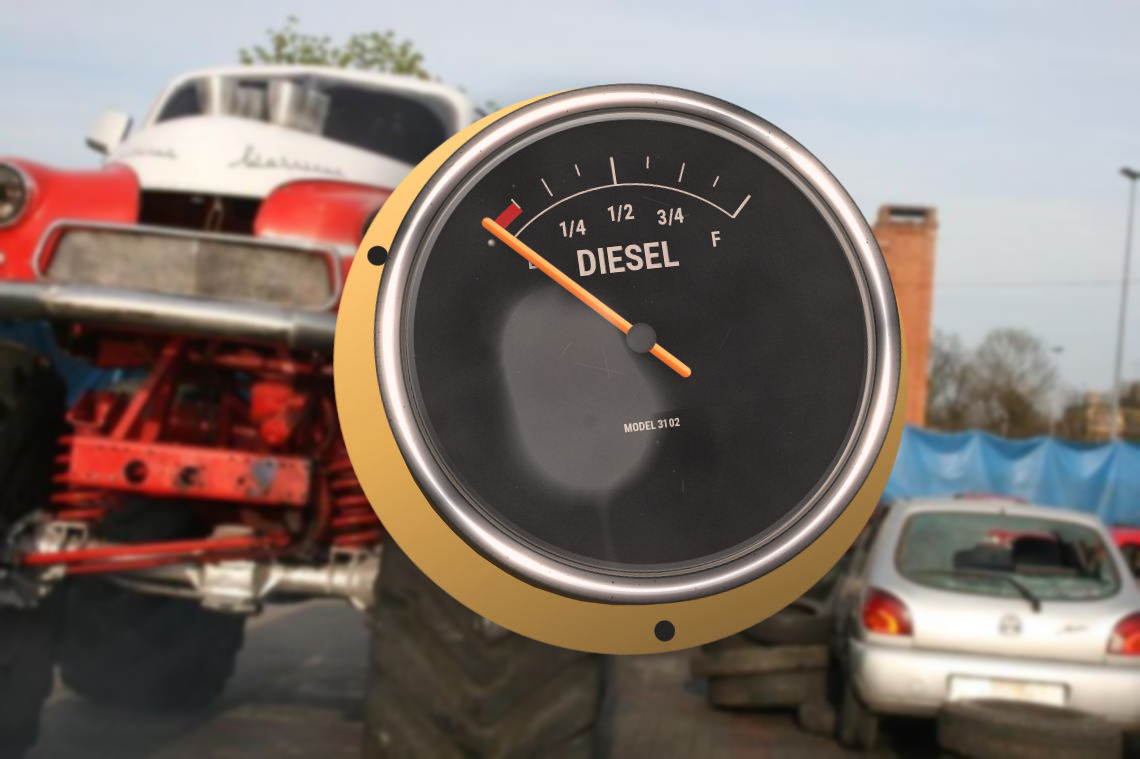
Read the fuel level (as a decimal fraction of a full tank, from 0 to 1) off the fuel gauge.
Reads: 0
